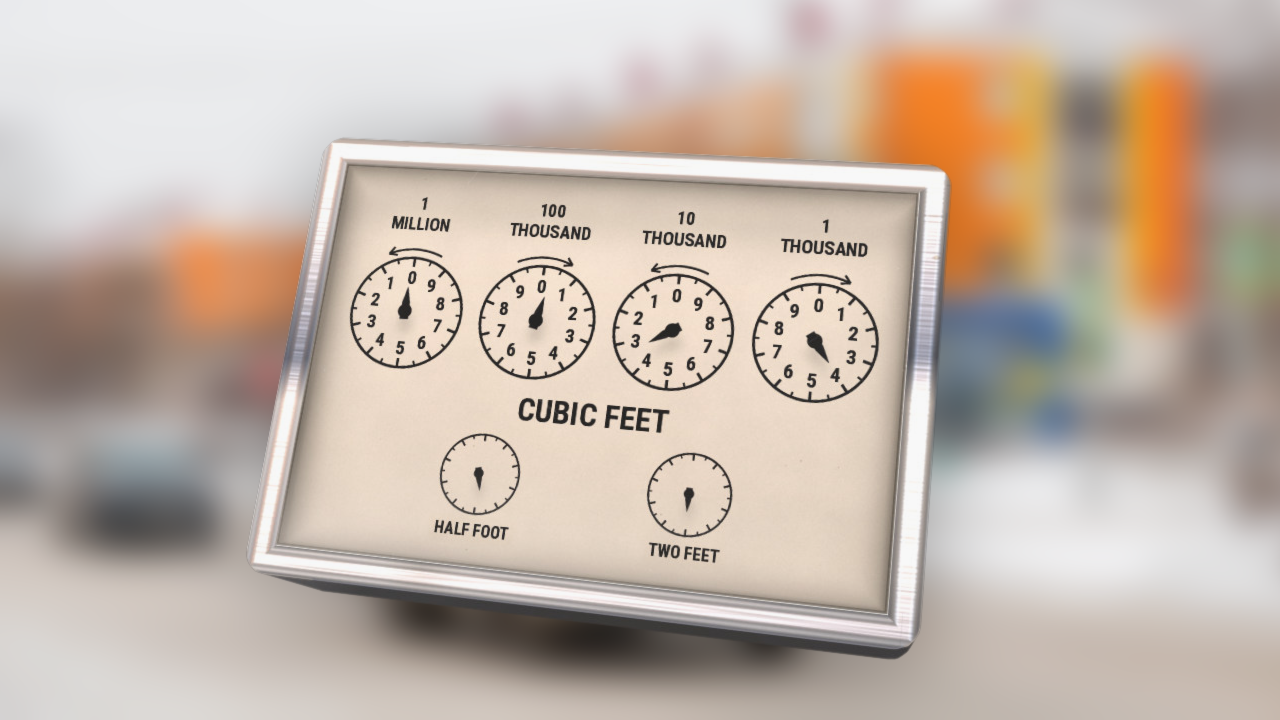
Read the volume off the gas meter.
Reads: 3400 ft³
